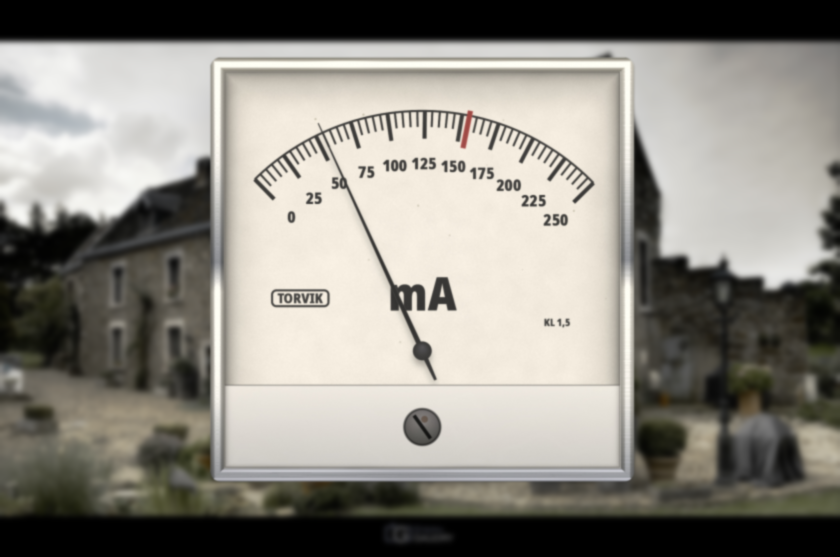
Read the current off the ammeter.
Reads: 55 mA
